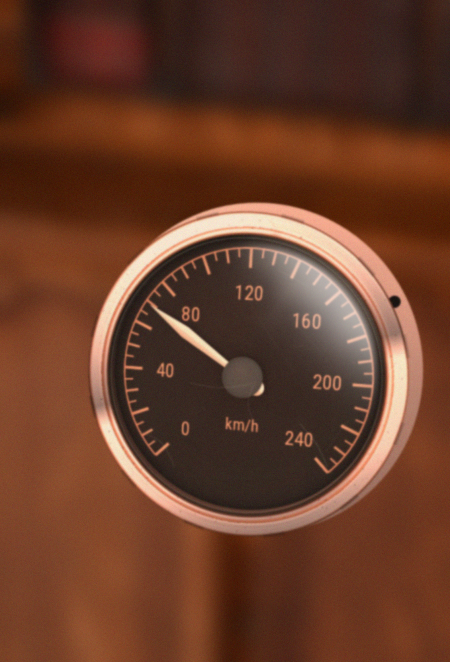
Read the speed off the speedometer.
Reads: 70 km/h
